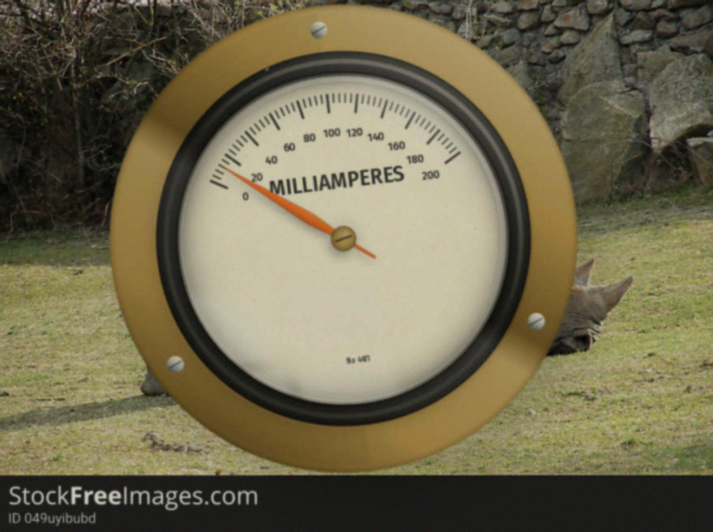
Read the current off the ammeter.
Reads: 12 mA
